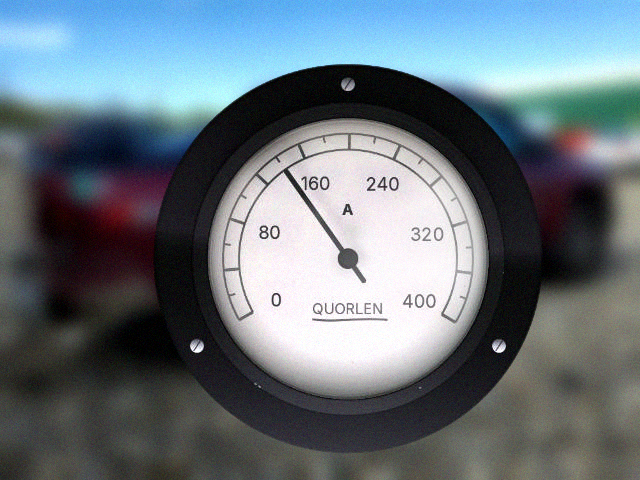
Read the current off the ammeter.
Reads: 140 A
